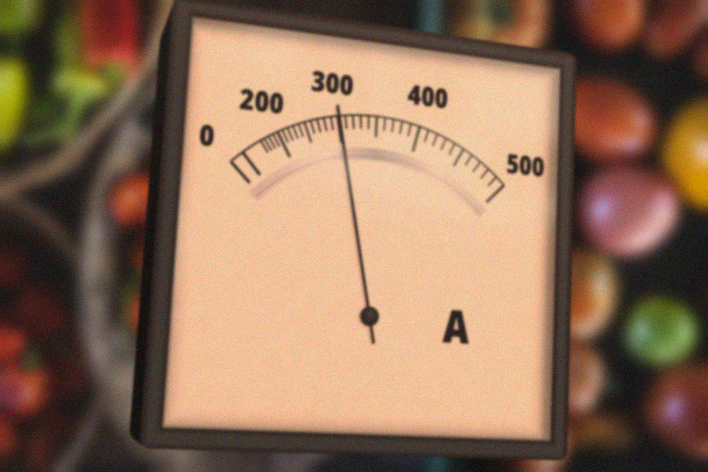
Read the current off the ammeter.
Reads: 300 A
